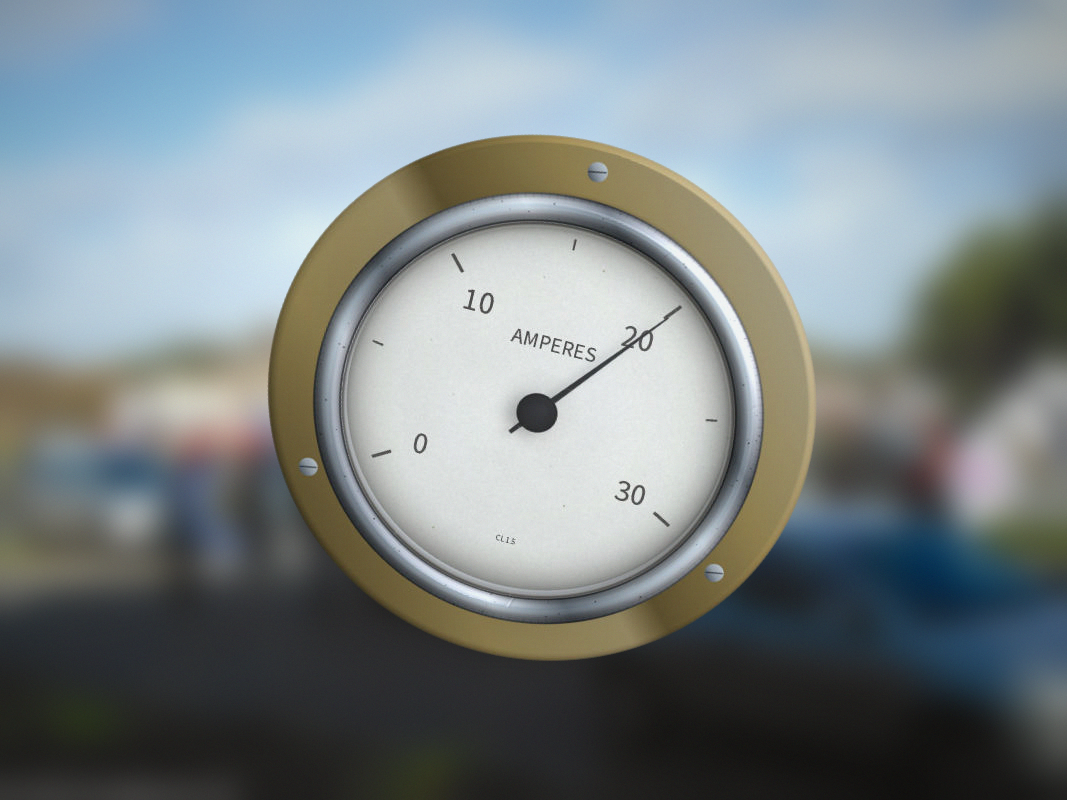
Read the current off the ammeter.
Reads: 20 A
